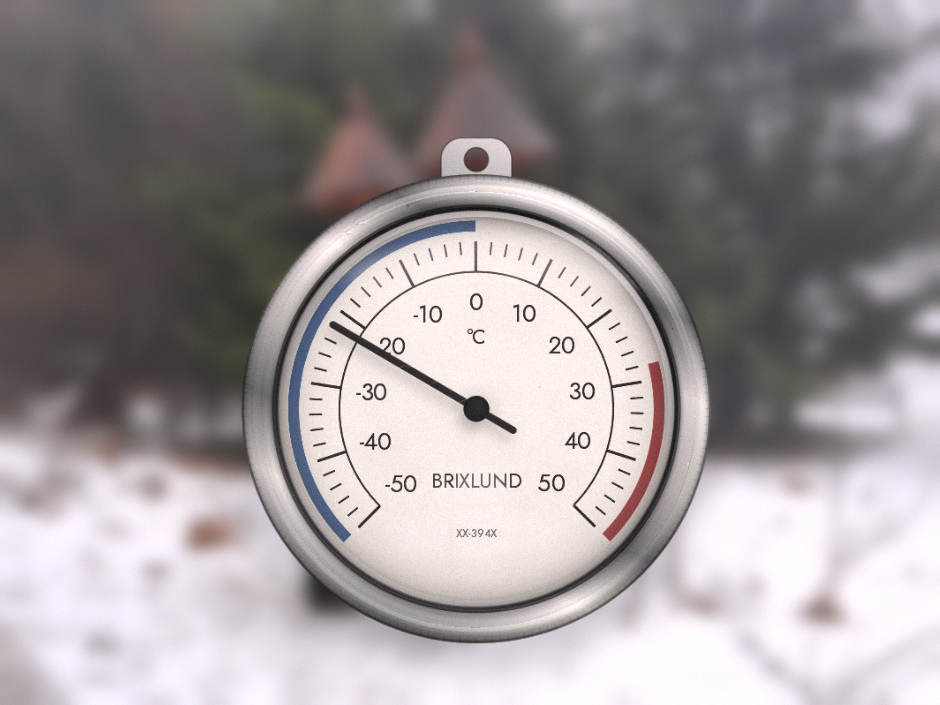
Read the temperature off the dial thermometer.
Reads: -22 °C
